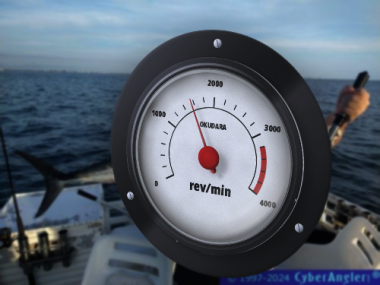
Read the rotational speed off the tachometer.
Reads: 1600 rpm
